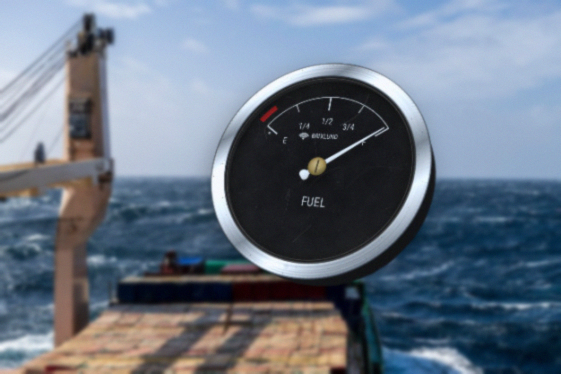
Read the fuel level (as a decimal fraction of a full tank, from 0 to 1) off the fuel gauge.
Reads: 1
